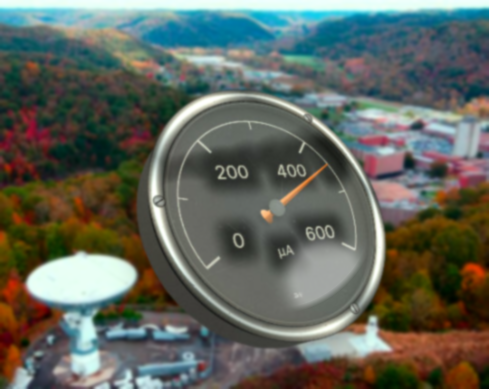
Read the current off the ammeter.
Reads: 450 µA
